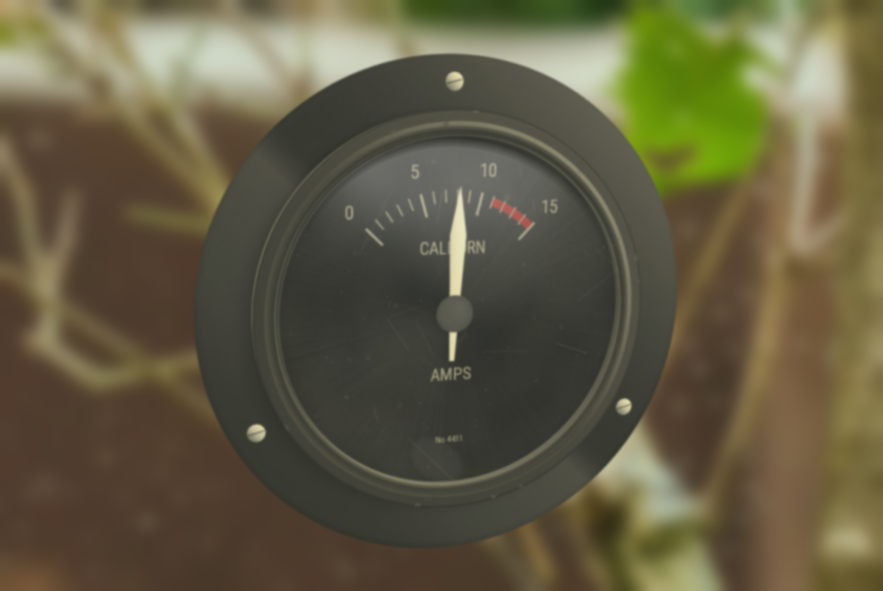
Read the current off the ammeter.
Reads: 8 A
